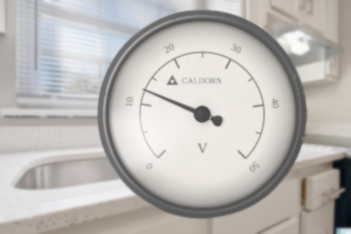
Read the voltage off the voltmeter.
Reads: 12.5 V
